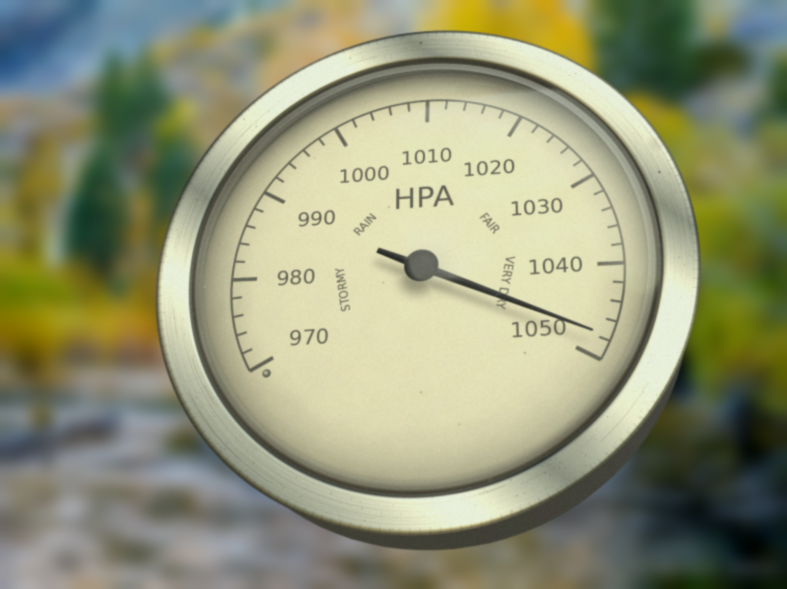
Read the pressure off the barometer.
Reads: 1048 hPa
